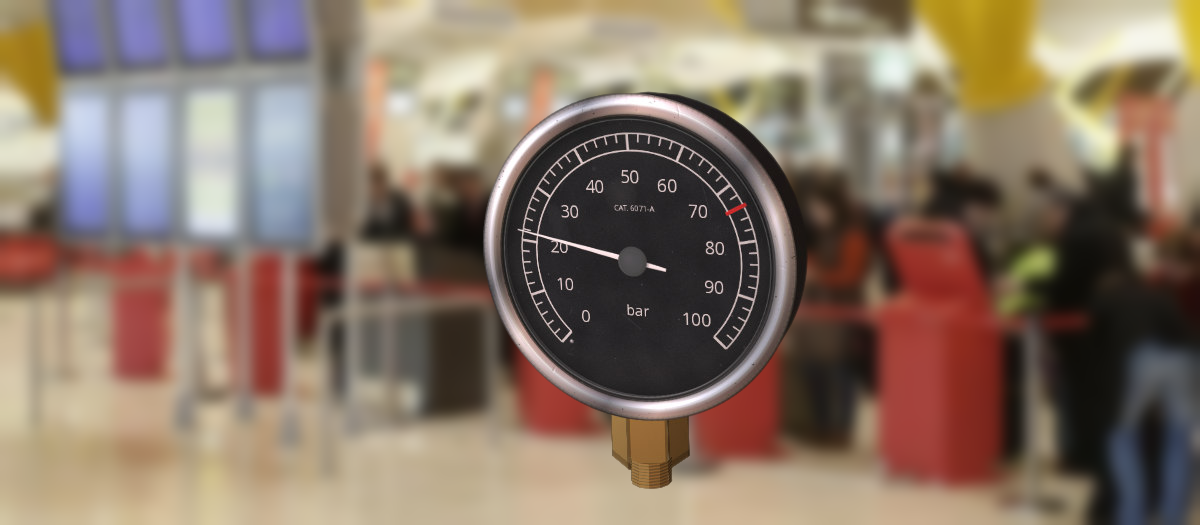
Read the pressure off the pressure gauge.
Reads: 22 bar
